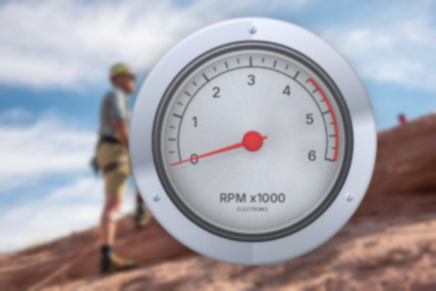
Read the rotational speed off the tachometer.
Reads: 0 rpm
